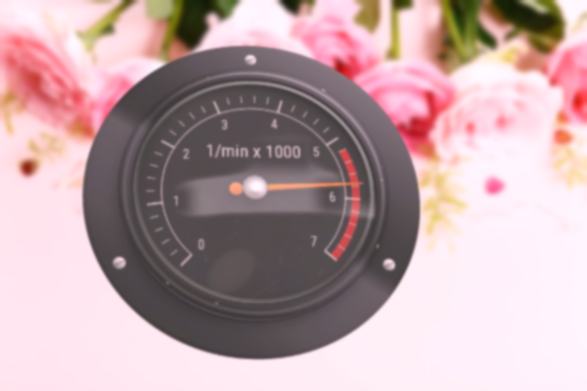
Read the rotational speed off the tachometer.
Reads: 5800 rpm
